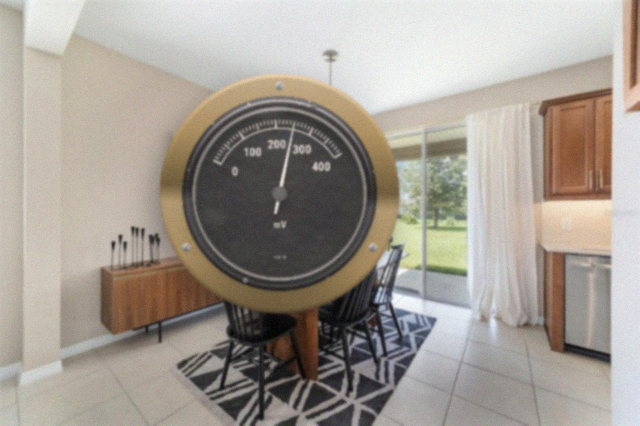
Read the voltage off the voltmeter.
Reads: 250 mV
